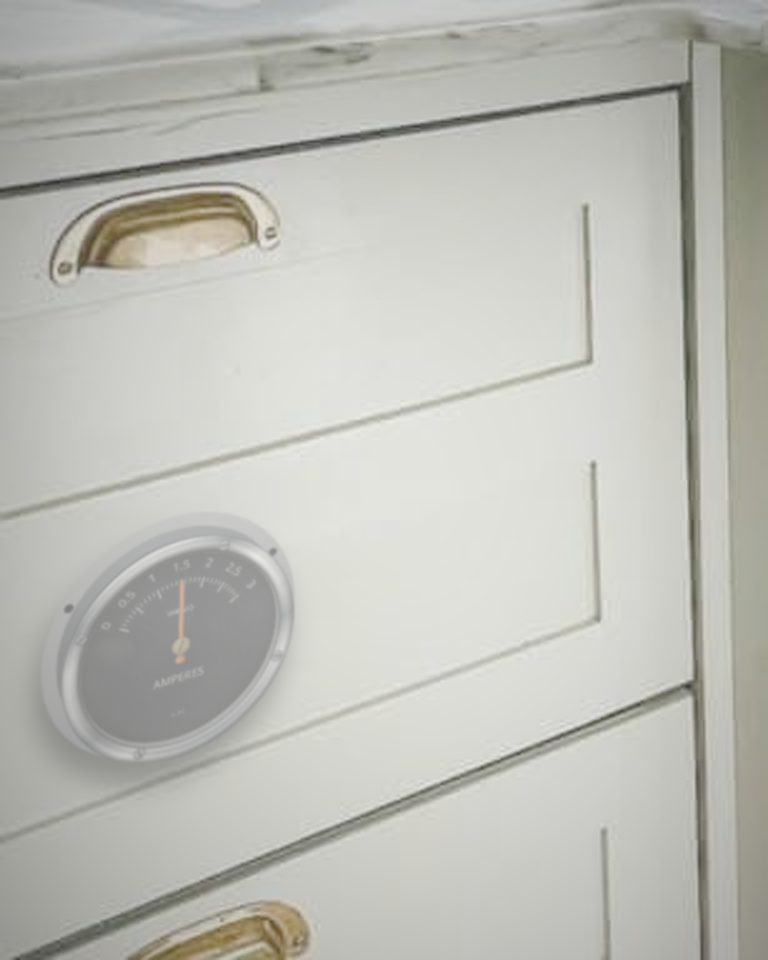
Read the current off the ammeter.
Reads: 1.5 A
